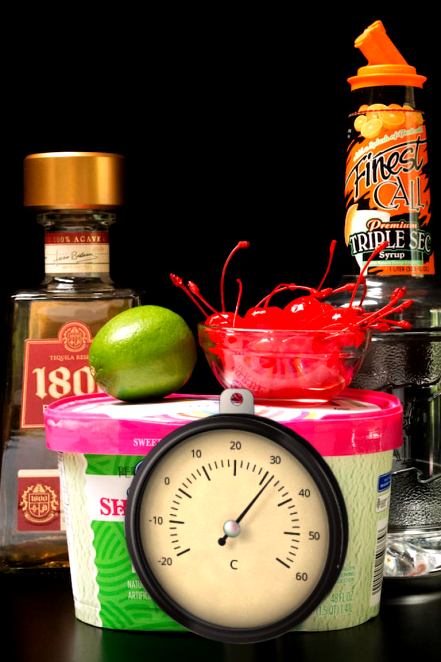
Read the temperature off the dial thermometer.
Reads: 32 °C
